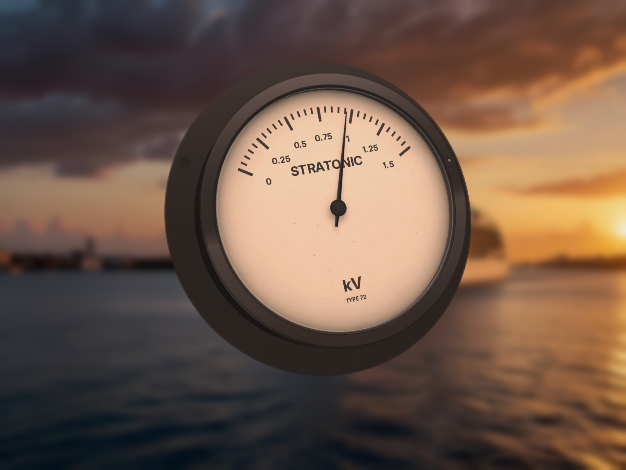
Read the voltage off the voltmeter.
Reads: 0.95 kV
